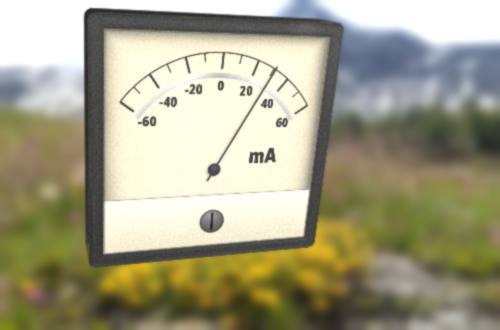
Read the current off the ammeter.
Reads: 30 mA
